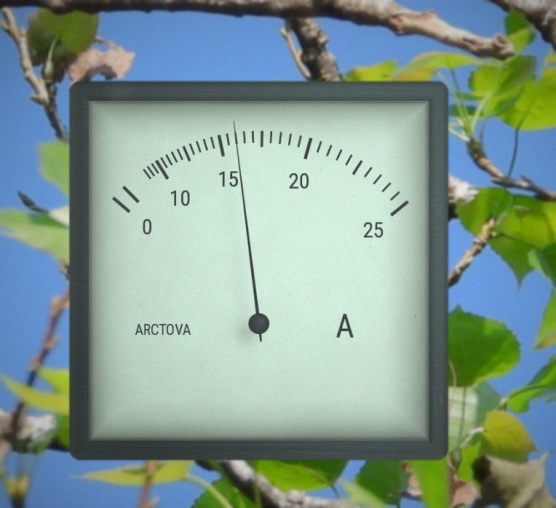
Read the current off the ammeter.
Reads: 16 A
